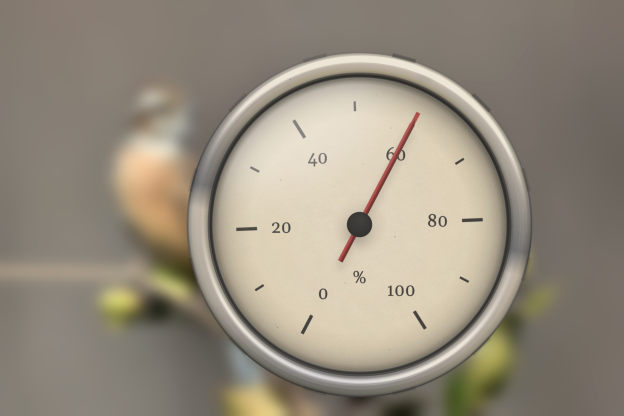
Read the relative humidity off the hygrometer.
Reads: 60 %
